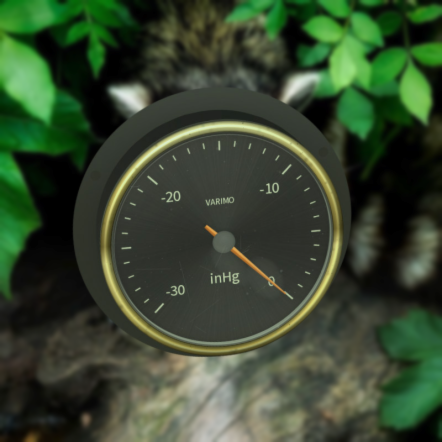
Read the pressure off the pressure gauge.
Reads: 0 inHg
